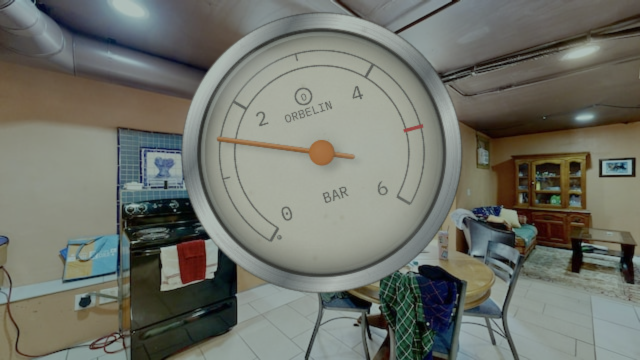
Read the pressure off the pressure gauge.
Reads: 1.5 bar
